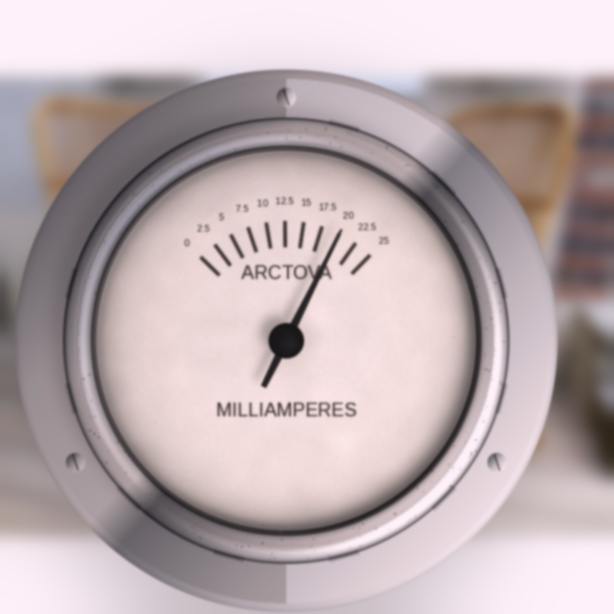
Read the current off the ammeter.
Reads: 20 mA
